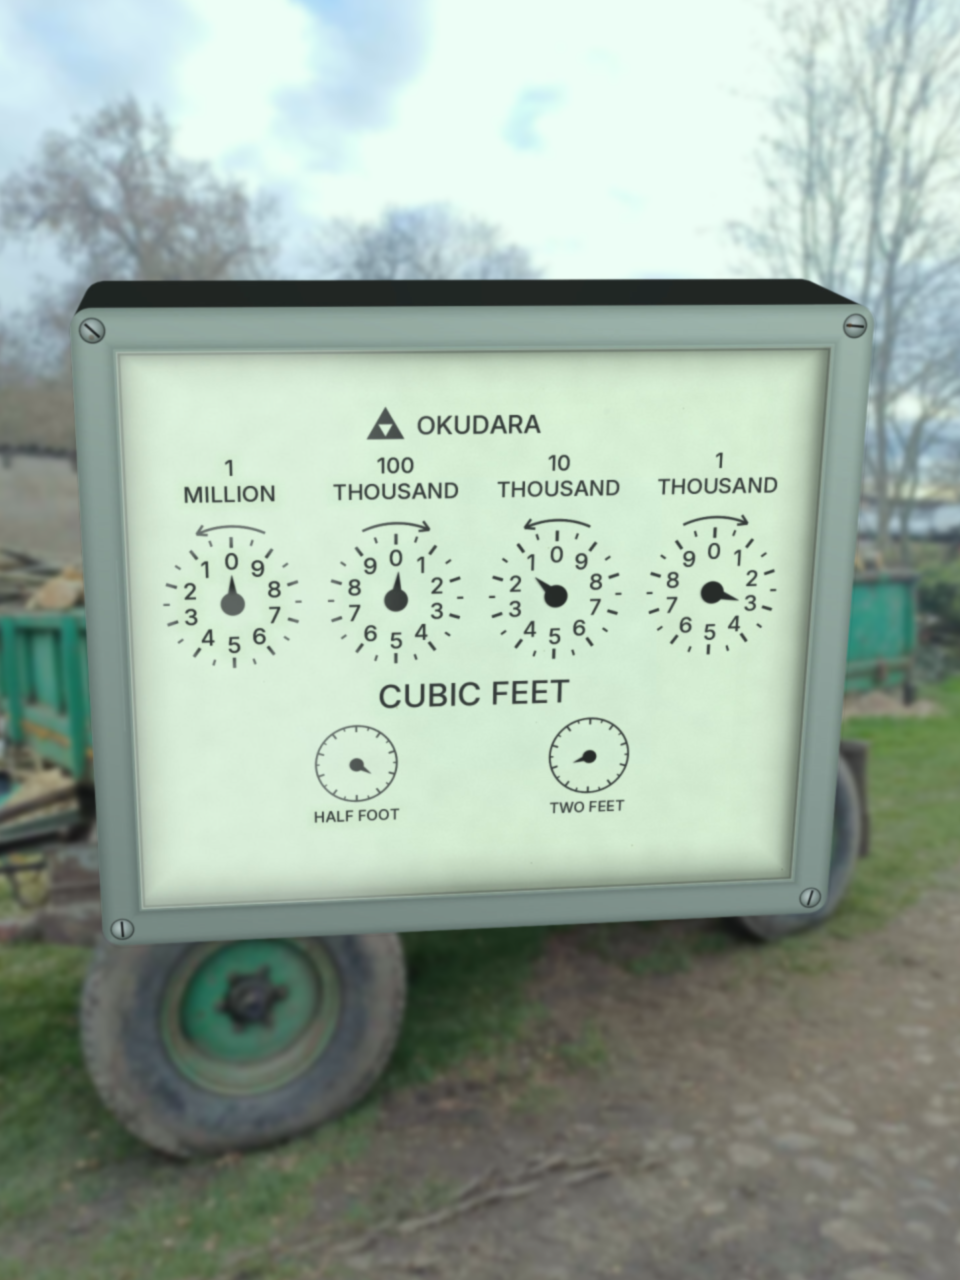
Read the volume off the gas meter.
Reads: 1300 ft³
